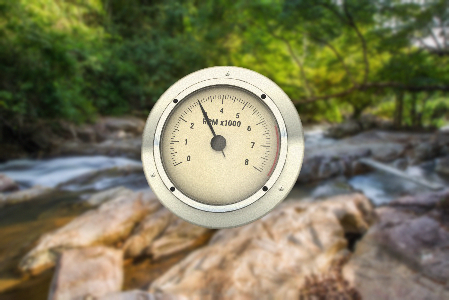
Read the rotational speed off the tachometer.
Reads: 3000 rpm
